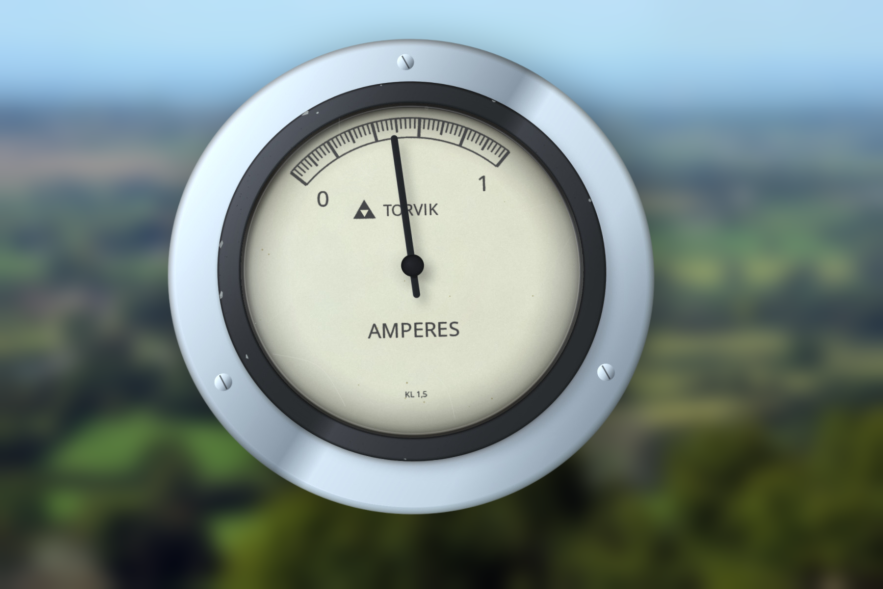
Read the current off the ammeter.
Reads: 0.48 A
